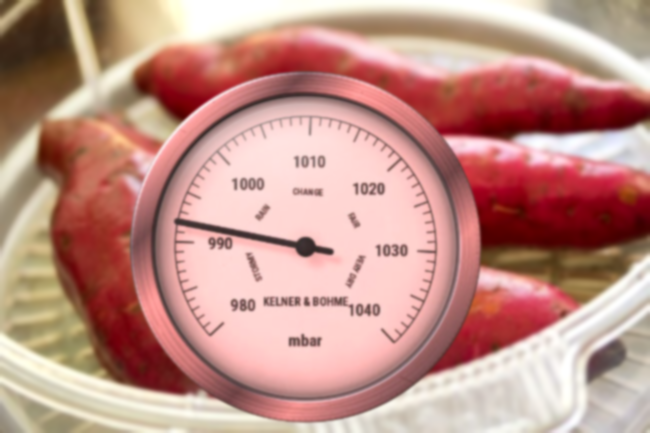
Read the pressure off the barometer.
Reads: 992 mbar
